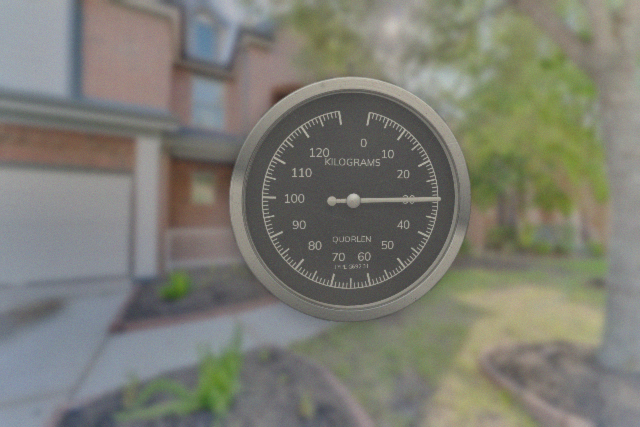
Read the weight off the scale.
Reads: 30 kg
